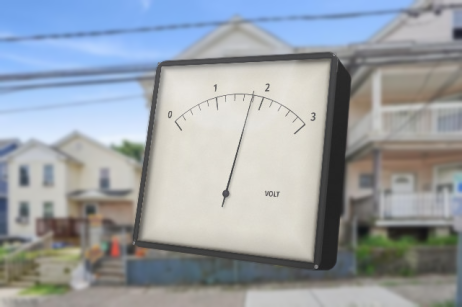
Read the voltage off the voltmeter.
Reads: 1.8 V
